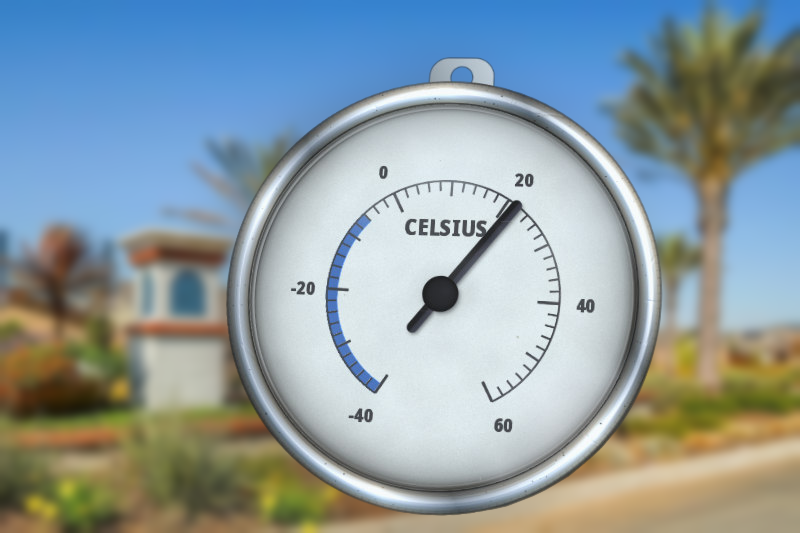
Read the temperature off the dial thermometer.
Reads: 22 °C
